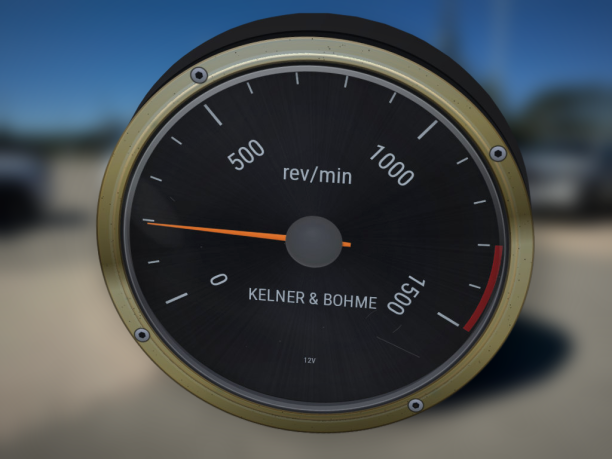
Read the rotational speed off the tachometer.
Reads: 200 rpm
